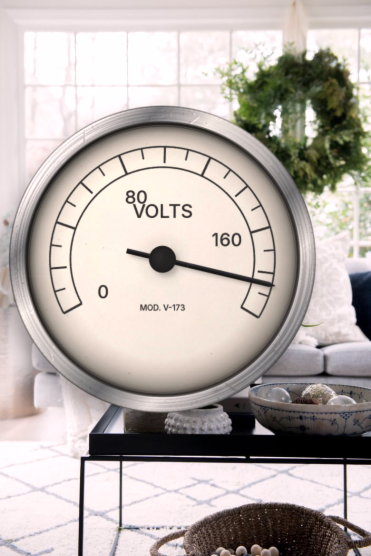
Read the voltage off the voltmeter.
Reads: 185 V
